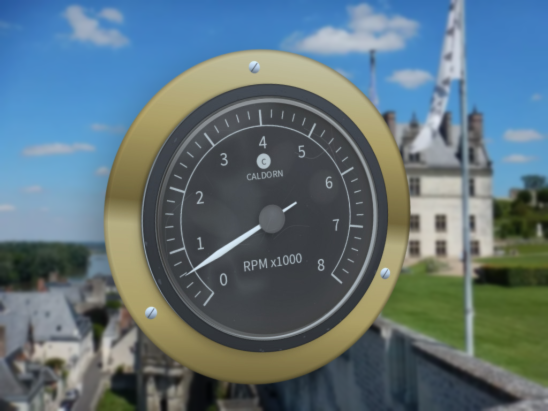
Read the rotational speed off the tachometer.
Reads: 600 rpm
